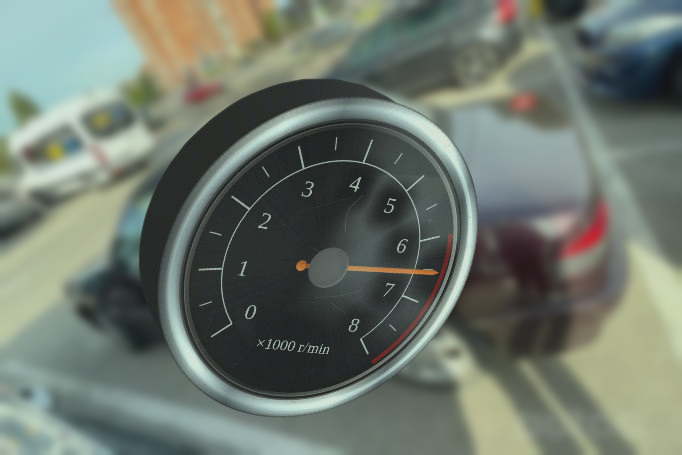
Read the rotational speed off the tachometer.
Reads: 6500 rpm
